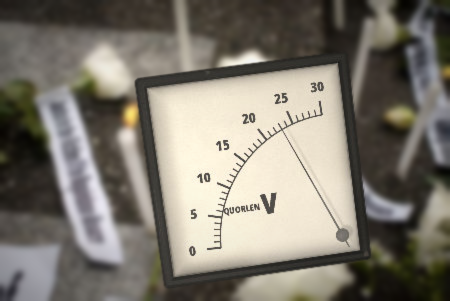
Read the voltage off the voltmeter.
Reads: 23 V
